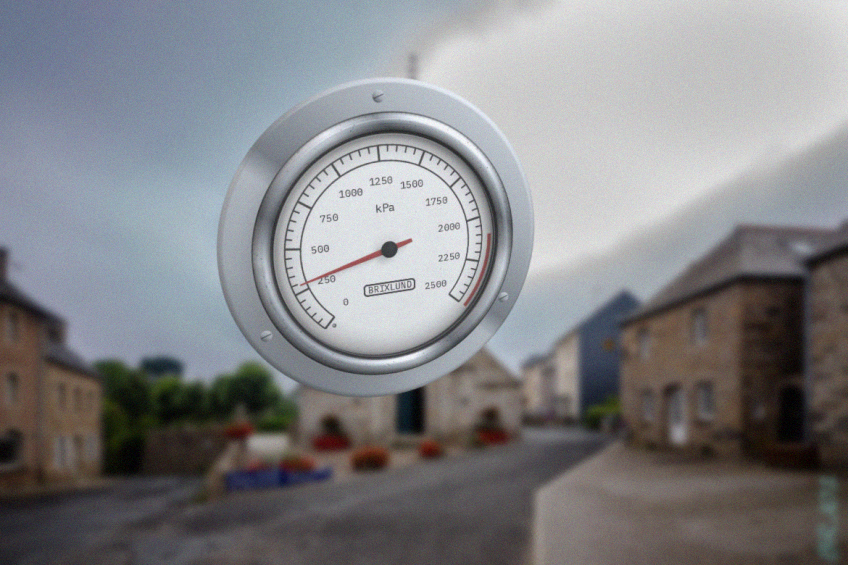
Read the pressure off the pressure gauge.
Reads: 300 kPa
